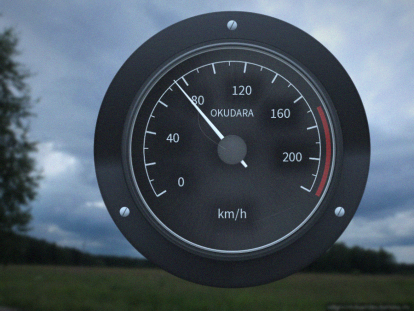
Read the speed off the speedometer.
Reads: 75 km/h
